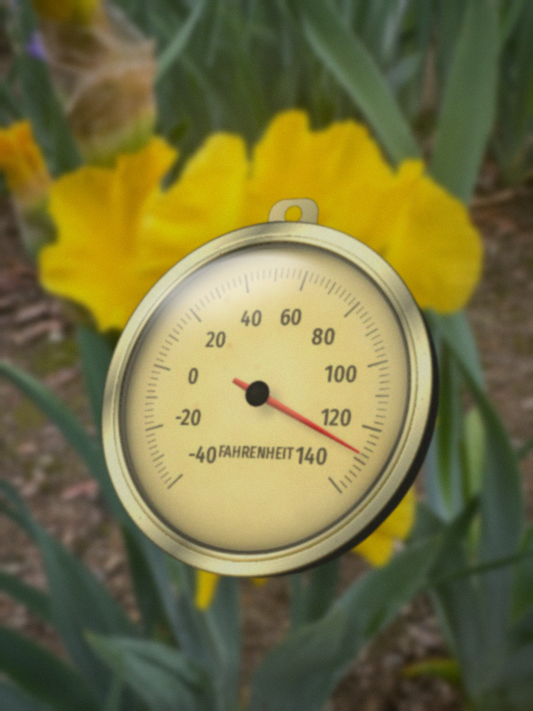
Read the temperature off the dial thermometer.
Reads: 128 °F
